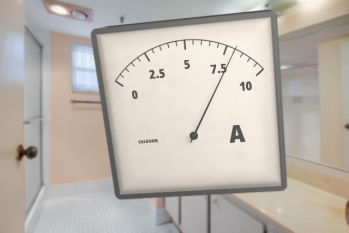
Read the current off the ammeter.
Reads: 8 A
